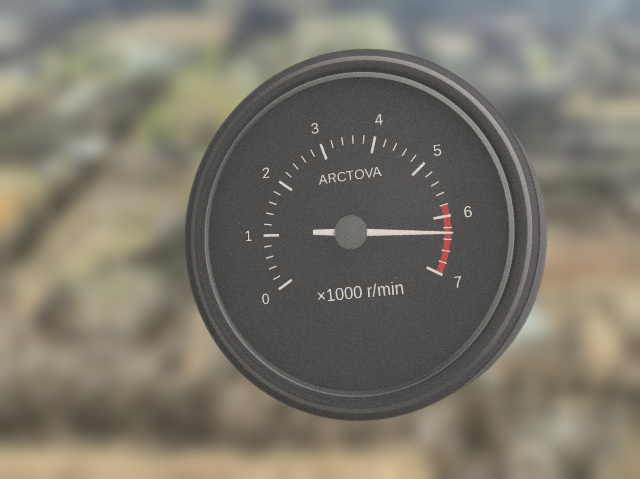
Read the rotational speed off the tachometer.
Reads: 6300 rpm
